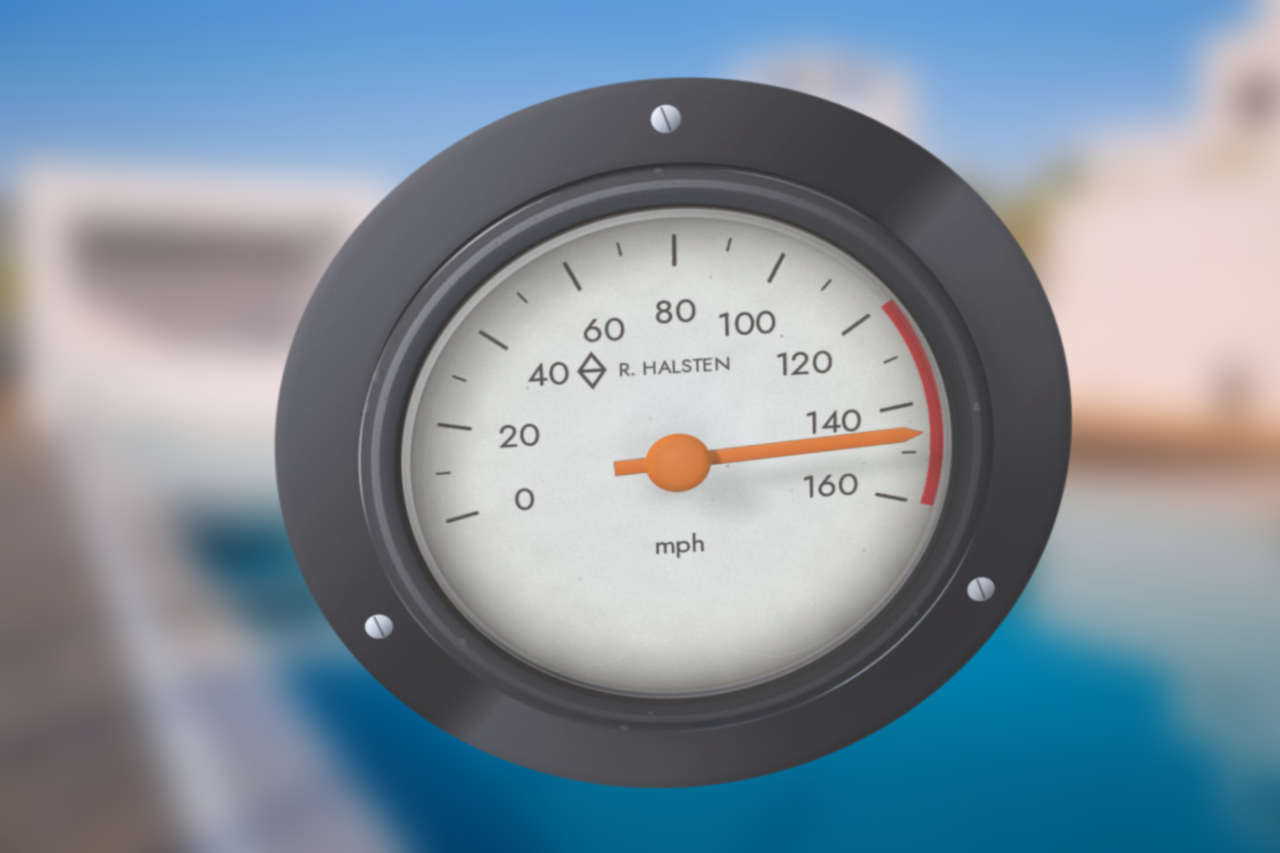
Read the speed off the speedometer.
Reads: 145 mph
